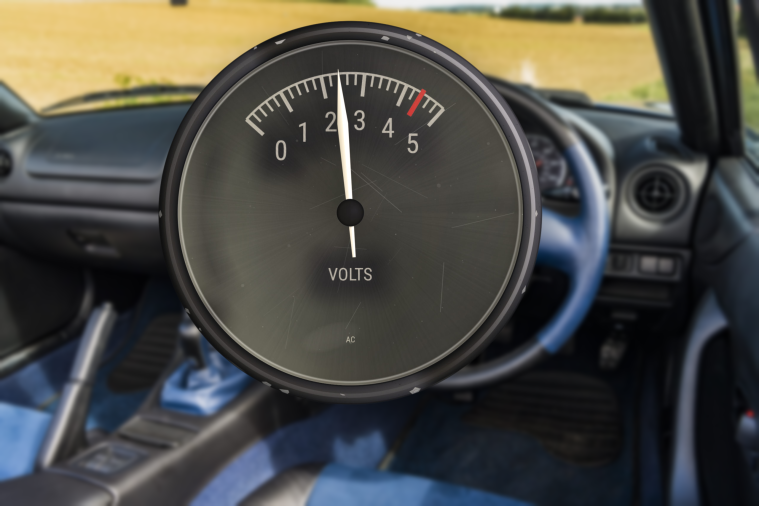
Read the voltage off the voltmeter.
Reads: 2.4 V
